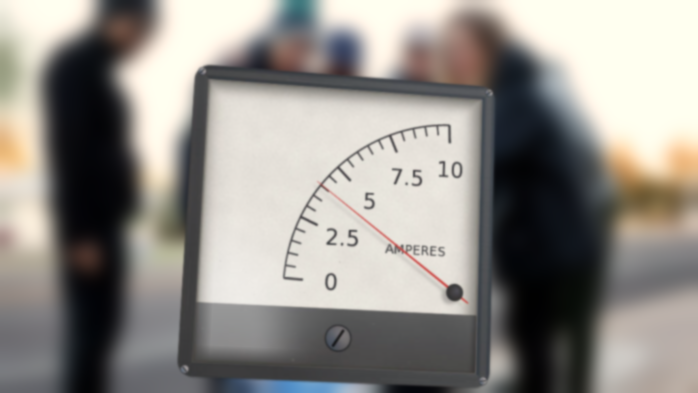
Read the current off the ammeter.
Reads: 4 A
